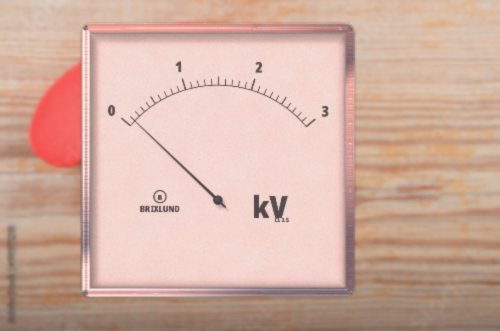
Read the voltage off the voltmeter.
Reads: 0.1 kV
